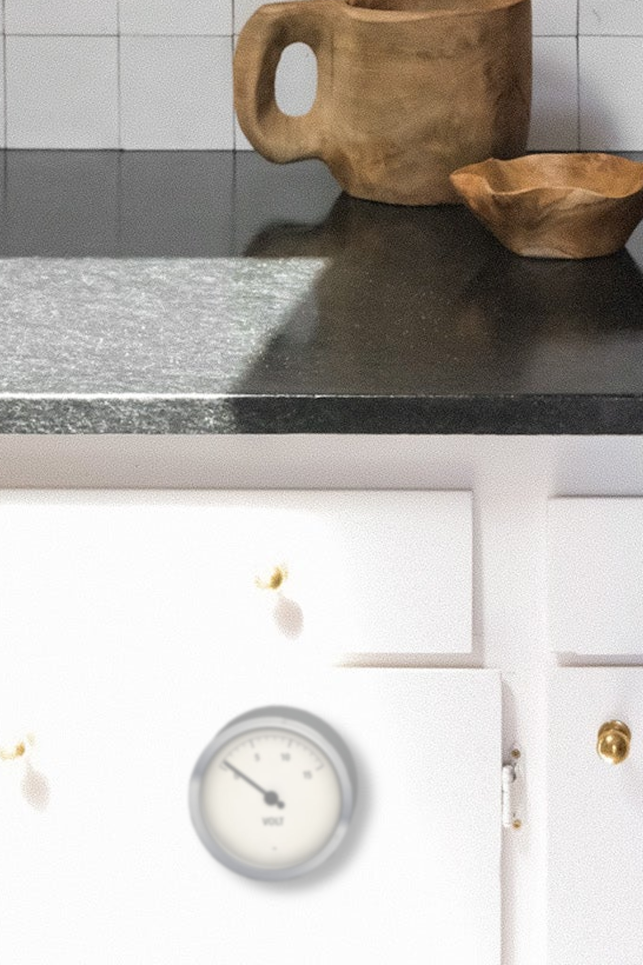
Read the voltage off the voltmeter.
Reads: 1 V
